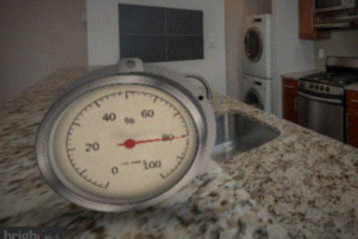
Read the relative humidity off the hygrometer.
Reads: 80 %
